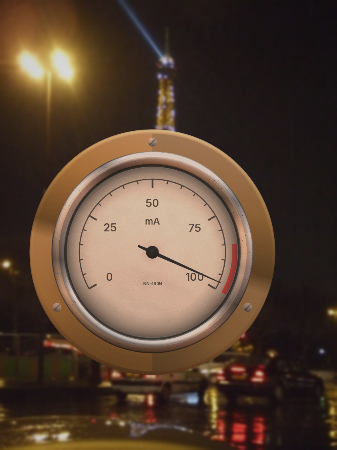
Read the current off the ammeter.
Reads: 97.5 mA
